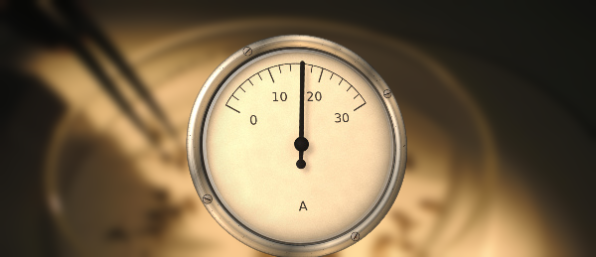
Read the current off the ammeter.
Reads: 16 A
